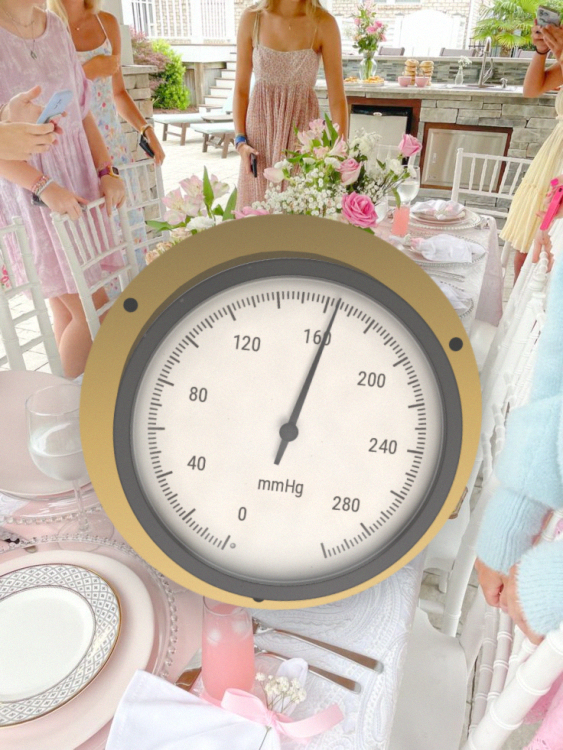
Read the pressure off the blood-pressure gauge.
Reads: 164 mmHg
